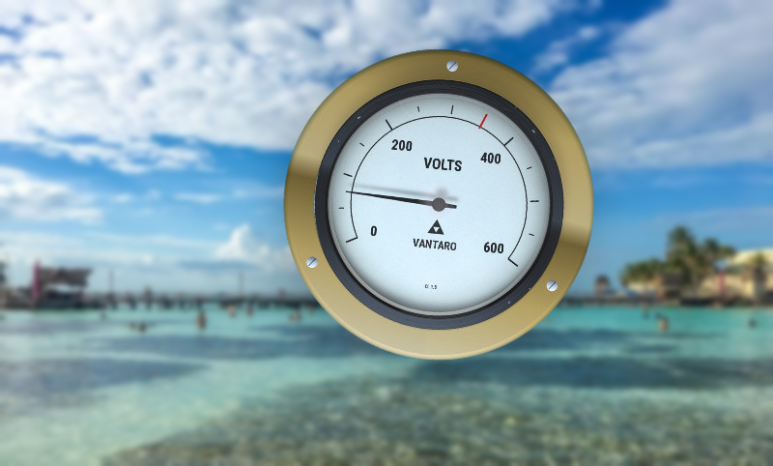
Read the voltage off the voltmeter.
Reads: 75 V
